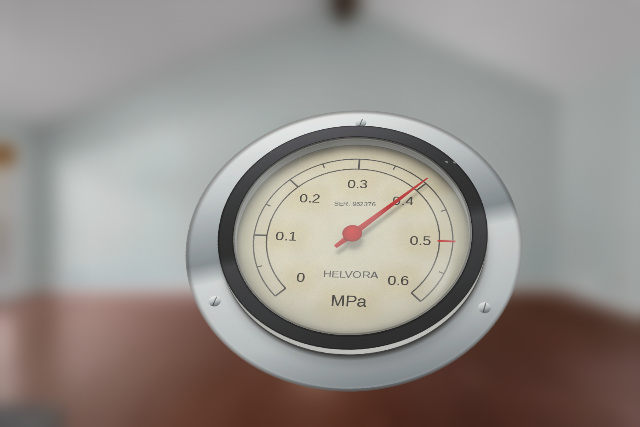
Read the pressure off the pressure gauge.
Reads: 0.4 MPa
